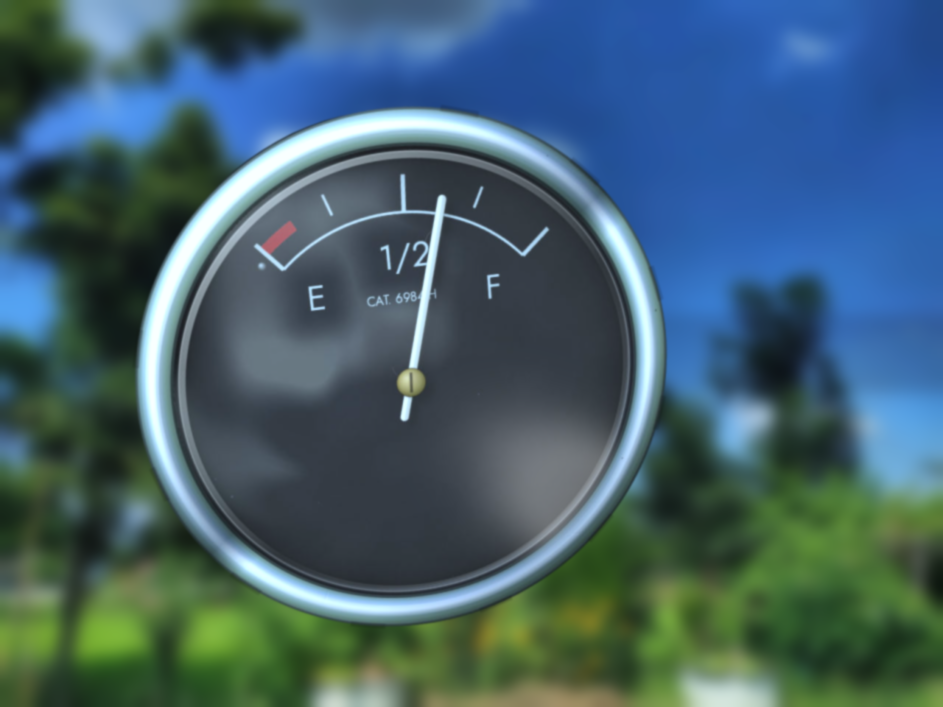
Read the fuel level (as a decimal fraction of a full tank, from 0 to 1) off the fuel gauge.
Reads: 0.625
